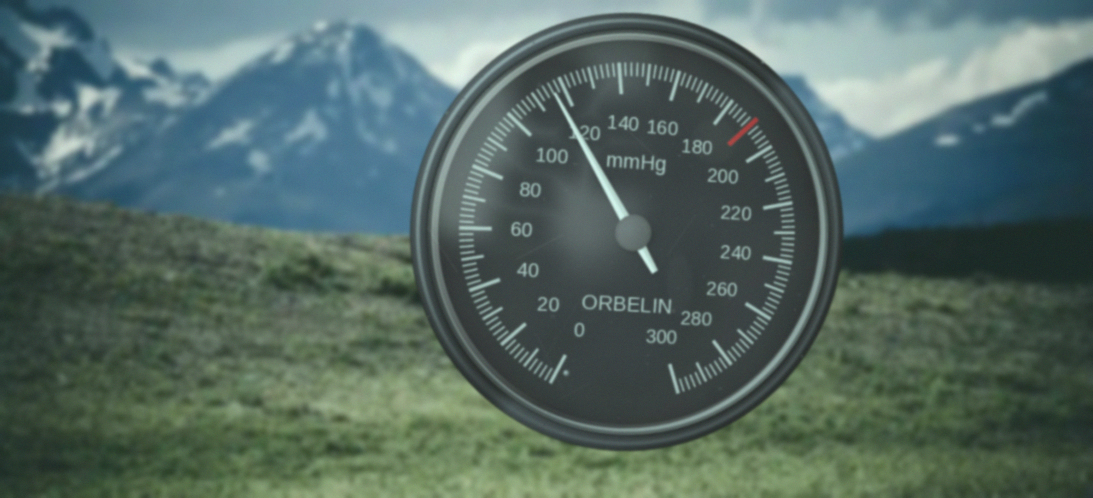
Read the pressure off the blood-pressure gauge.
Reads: 116 mmHg
